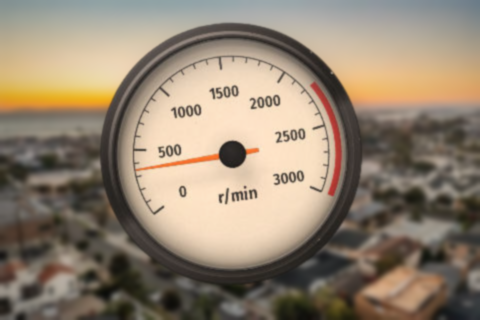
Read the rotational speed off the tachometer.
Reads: 350 rpm
